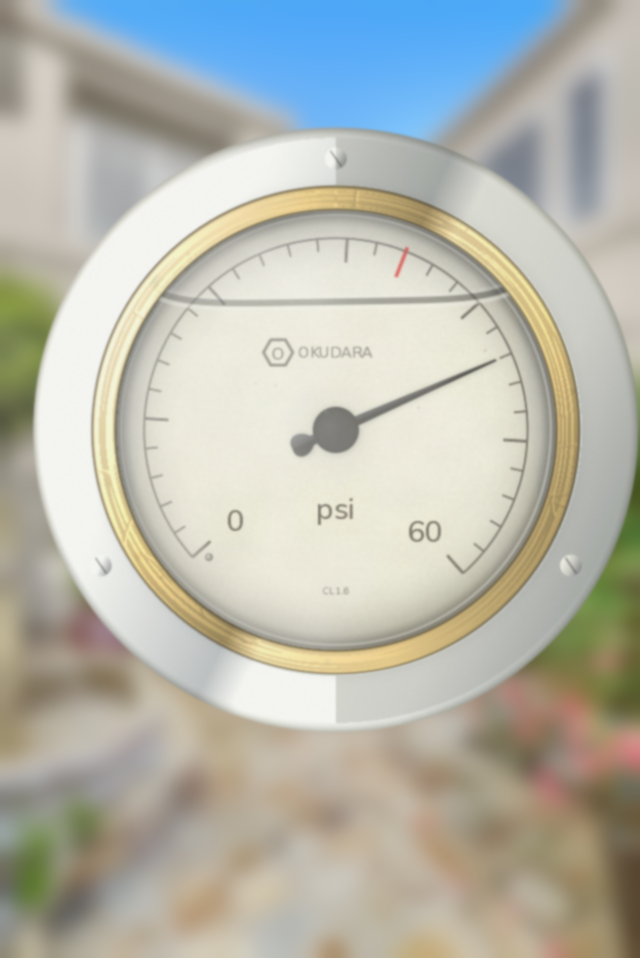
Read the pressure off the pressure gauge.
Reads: 44 psi
